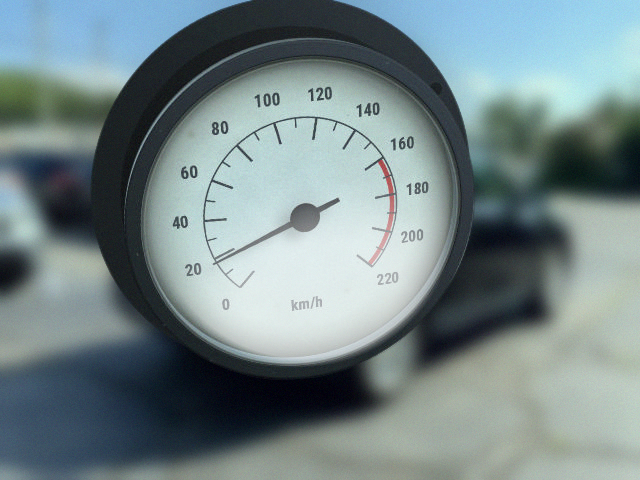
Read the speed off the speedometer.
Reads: 20 km/h
